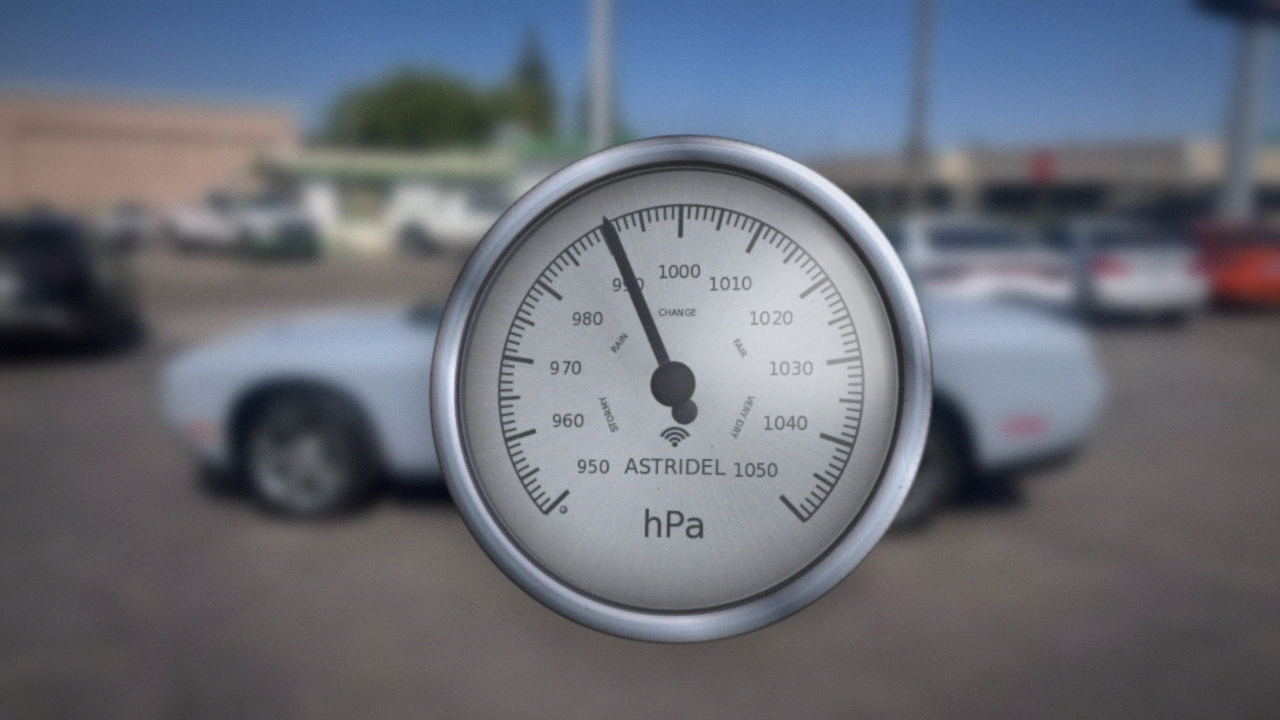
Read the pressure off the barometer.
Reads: 991 hPa
